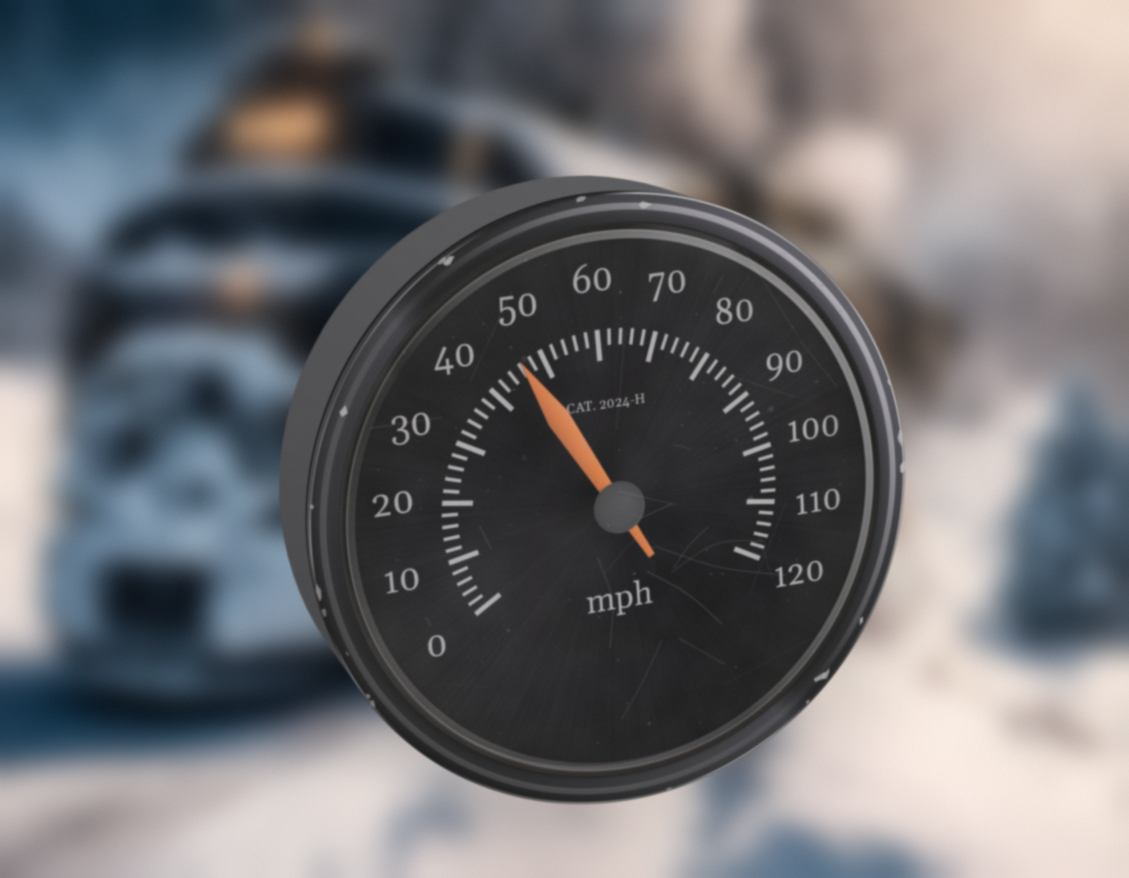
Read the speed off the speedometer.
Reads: 46 mph
